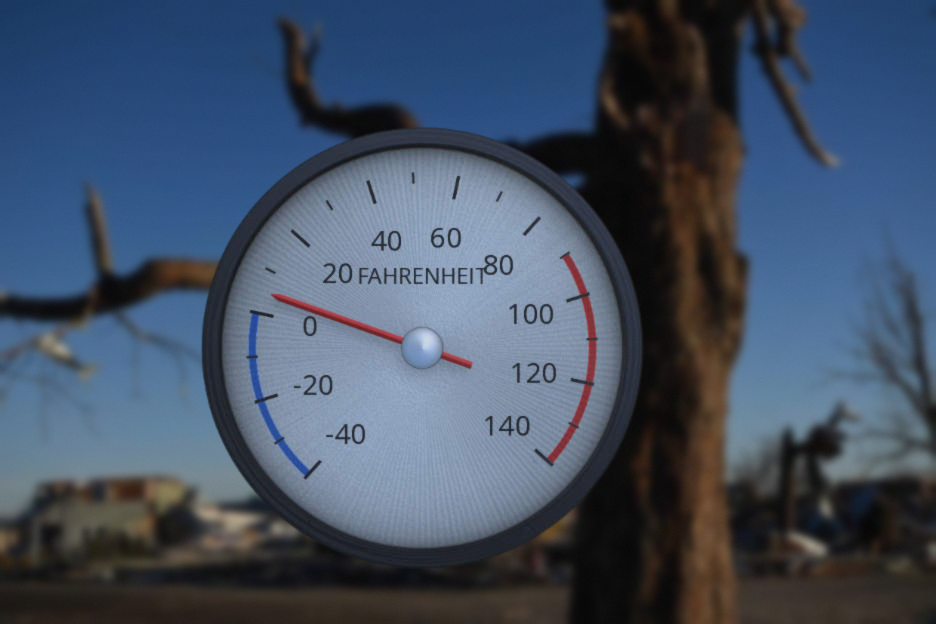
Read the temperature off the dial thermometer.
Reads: 5 °F
